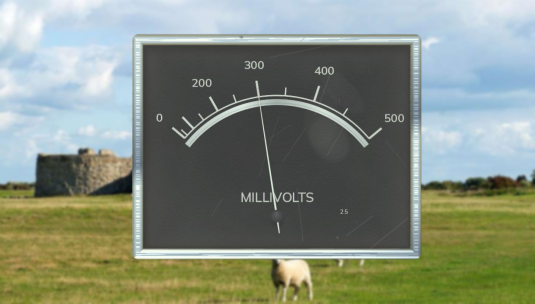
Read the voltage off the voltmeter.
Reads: 300 mV
